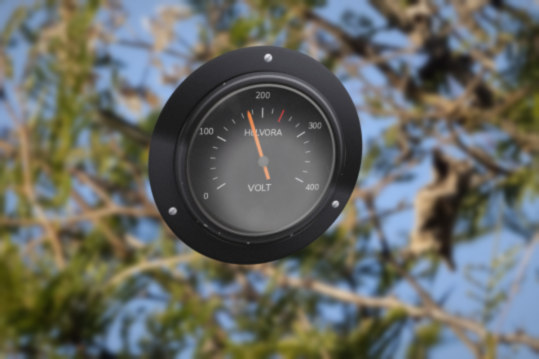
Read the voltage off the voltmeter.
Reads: 170 V
